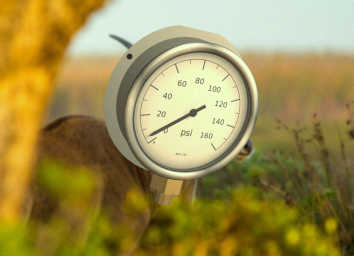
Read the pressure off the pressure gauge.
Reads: 5 psi
